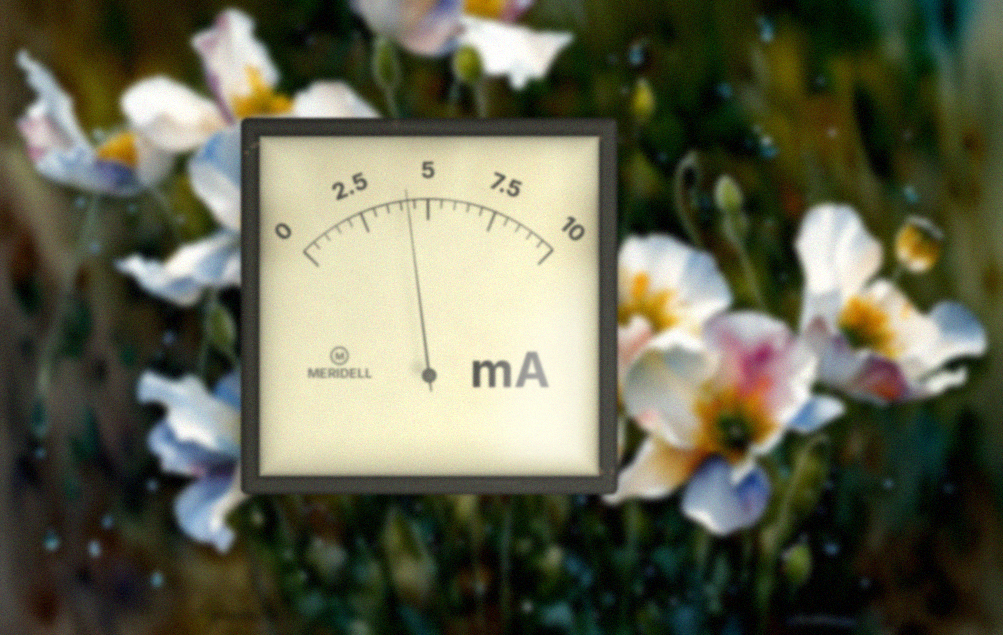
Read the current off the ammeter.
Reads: 4.25 mA
